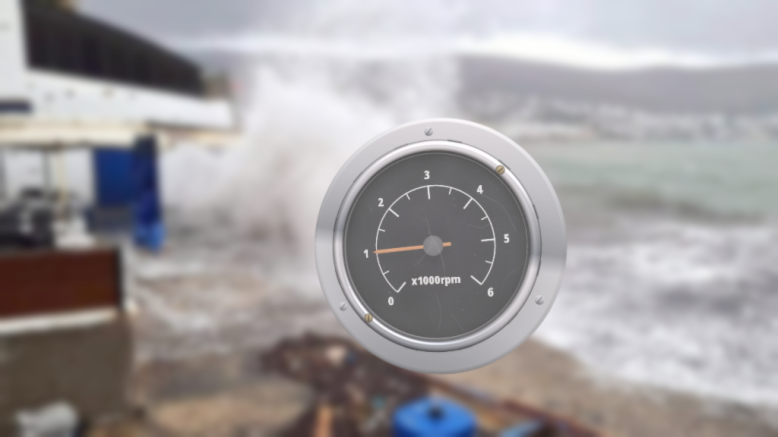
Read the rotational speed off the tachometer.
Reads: 1000 rpm
